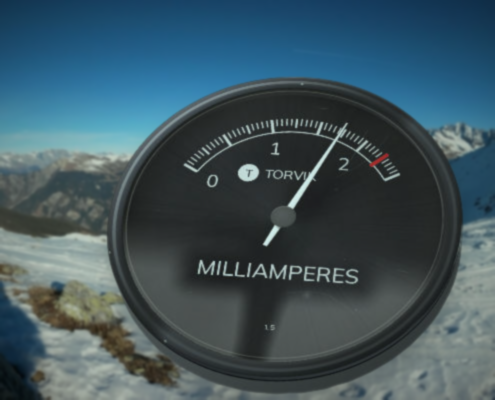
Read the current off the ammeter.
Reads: 1.75 mA
